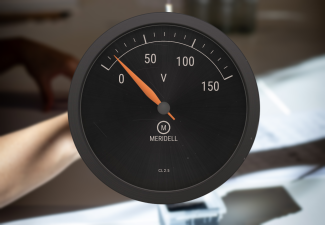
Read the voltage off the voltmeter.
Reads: 15 V
